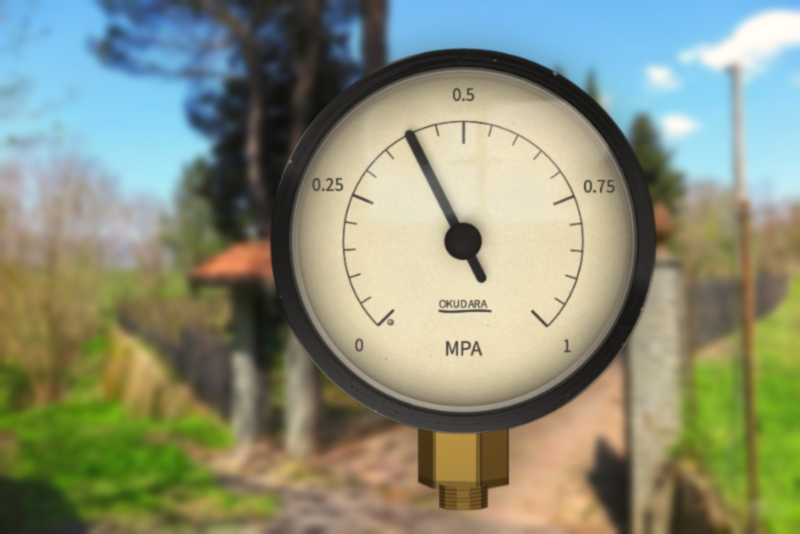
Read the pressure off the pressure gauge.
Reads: 0.4 MPa
